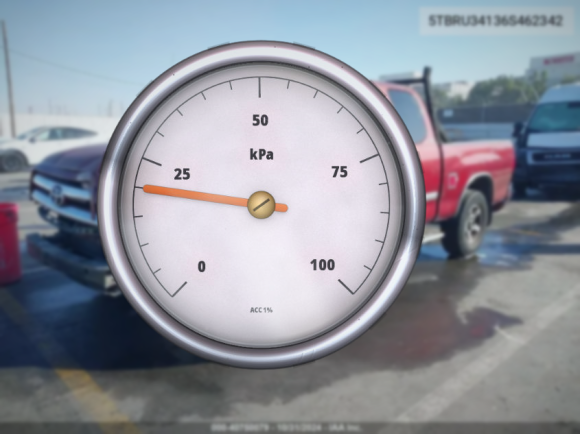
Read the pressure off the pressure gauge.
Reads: 20 kPa
